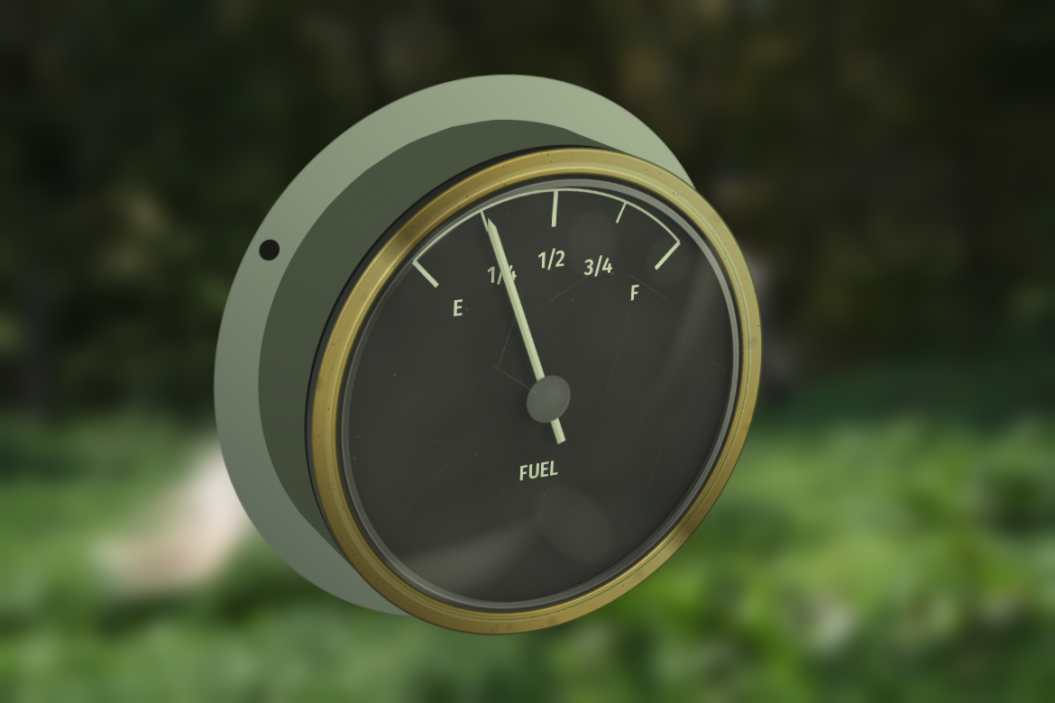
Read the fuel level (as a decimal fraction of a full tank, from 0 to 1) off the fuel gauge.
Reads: 0.25
